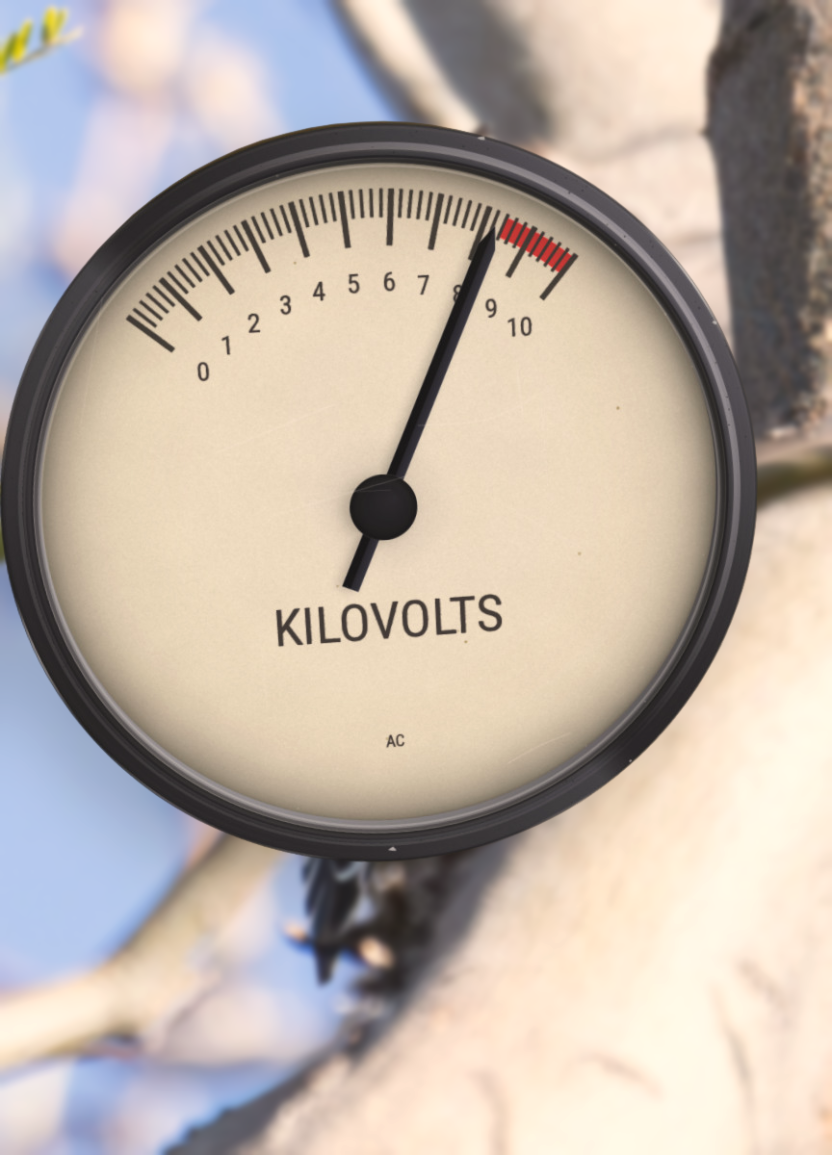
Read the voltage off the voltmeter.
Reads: 8.2 kV
